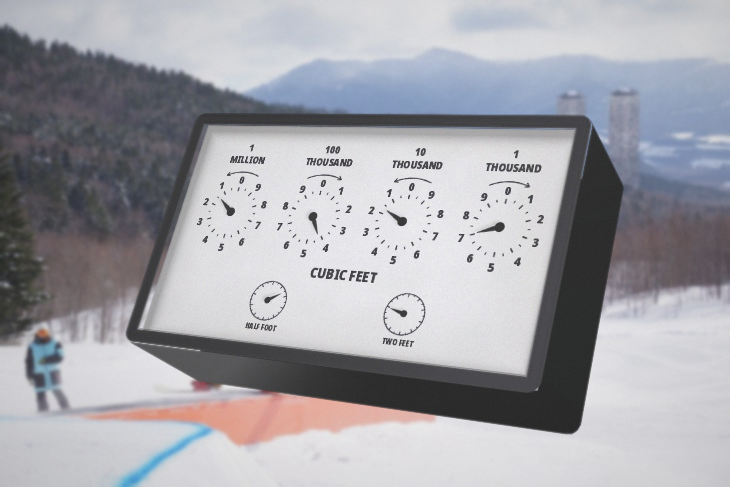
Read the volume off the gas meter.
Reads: 141700 ft³
